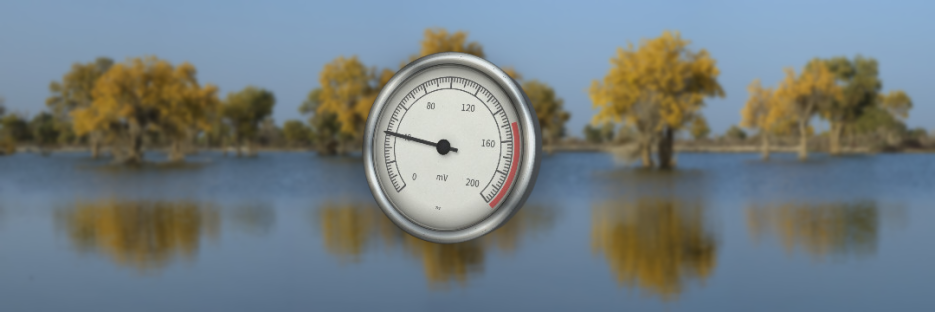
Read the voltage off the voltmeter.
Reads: 40 mV
